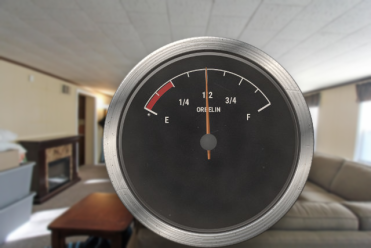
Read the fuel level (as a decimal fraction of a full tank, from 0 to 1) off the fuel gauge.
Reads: 0.5
